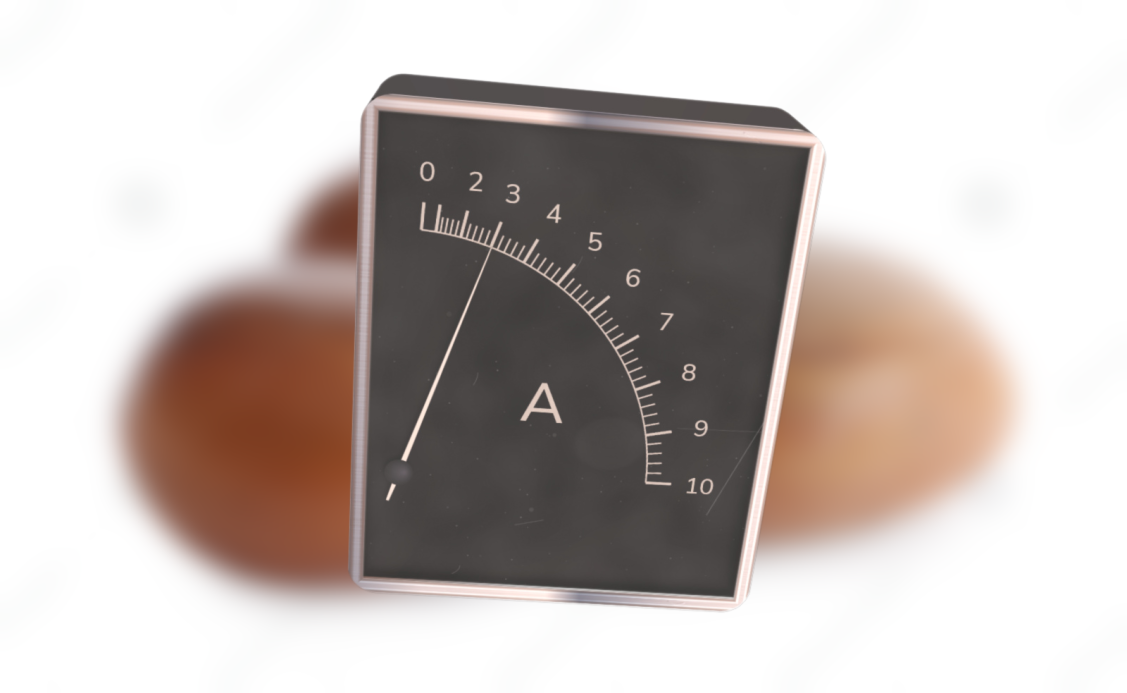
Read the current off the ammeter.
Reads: 3 A
